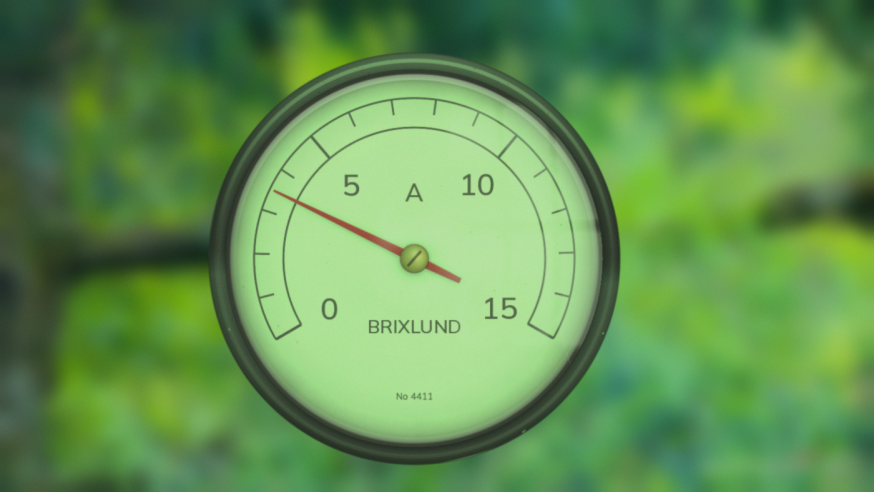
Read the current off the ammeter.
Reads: 3.5 A
